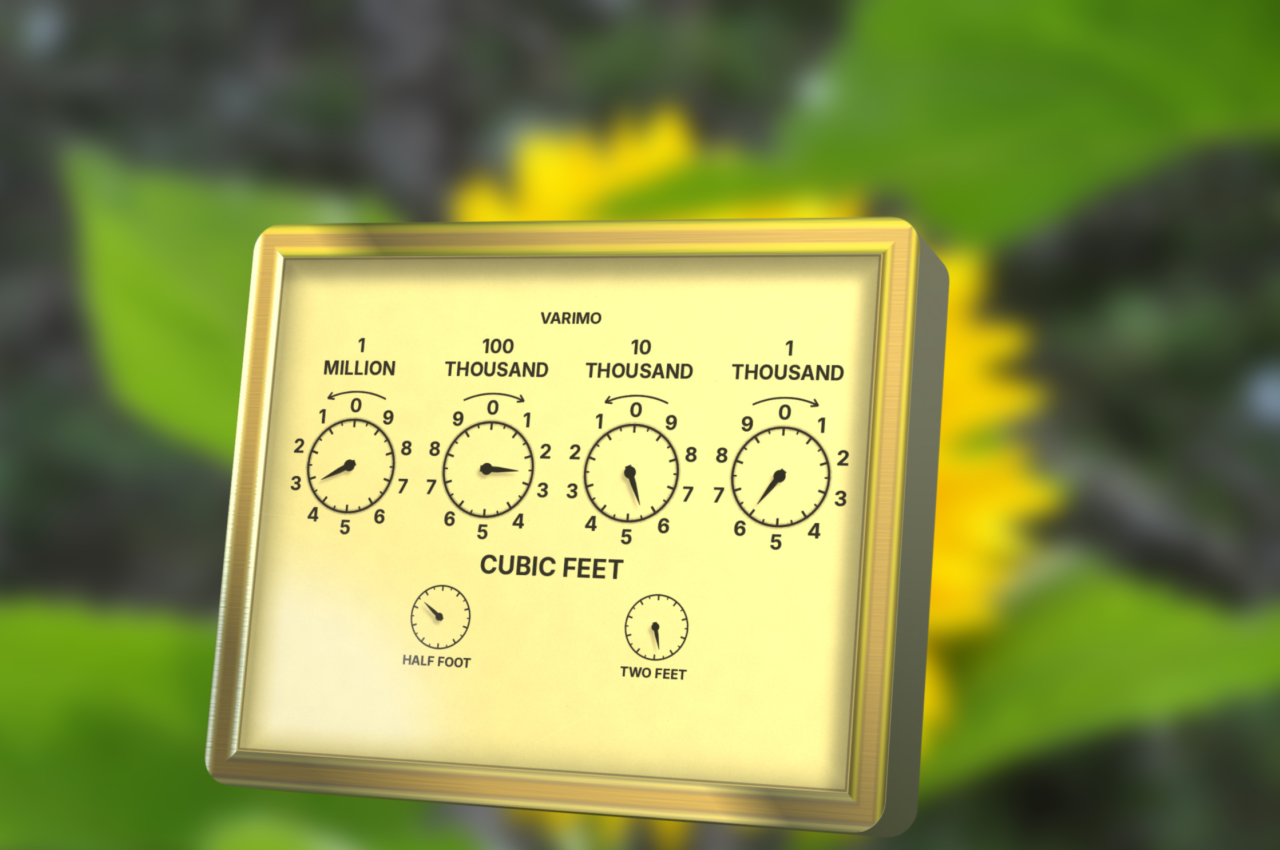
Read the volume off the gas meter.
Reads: 325600 ft³
